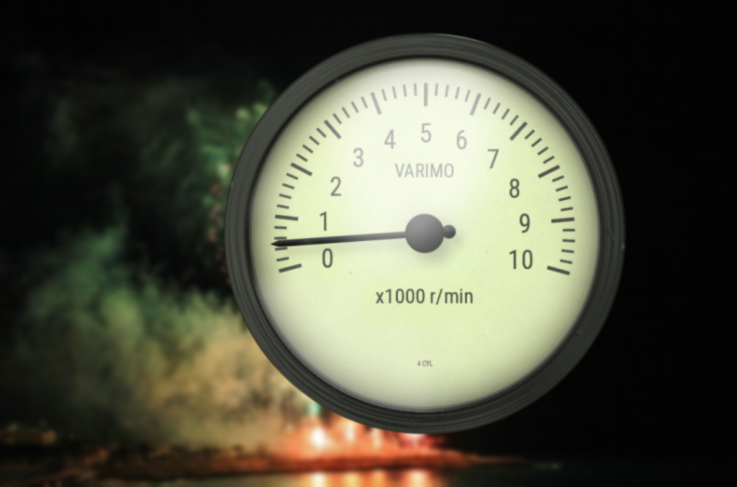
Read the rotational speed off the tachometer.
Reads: 500 rpm
